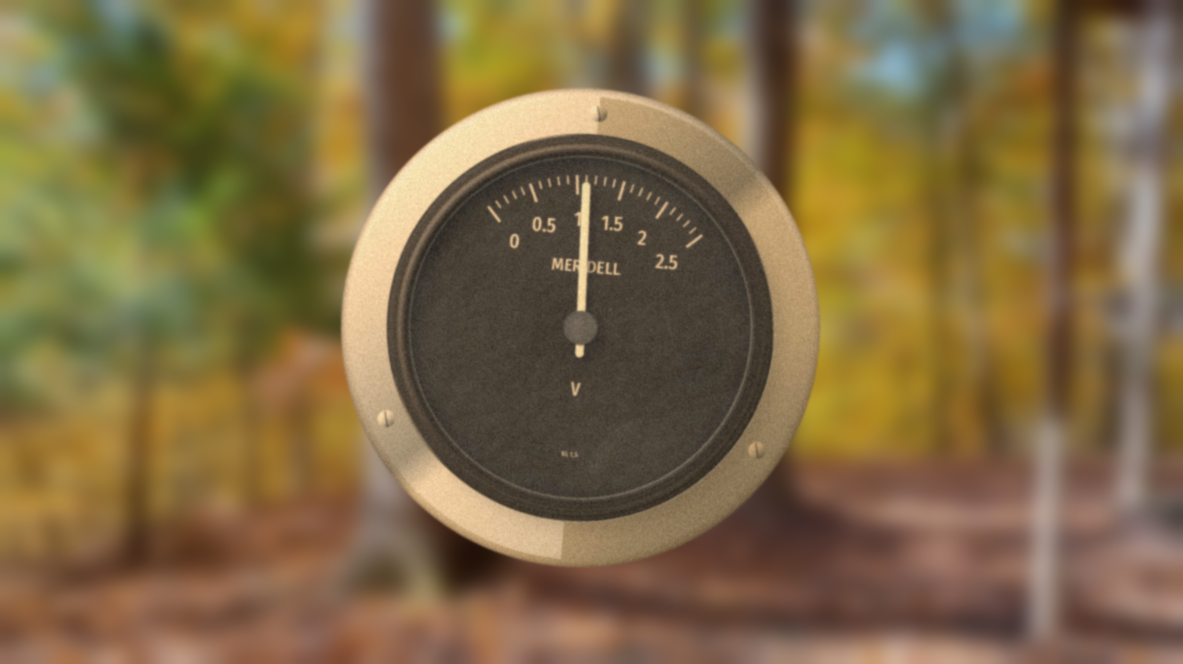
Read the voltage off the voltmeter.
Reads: 1.1 V
